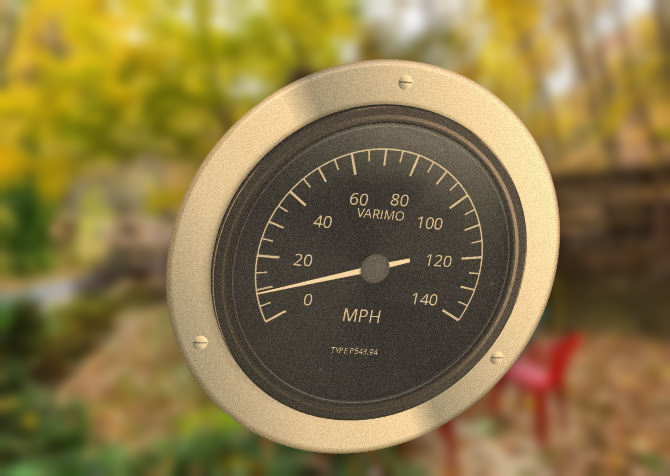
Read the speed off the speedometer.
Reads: 10 mph
